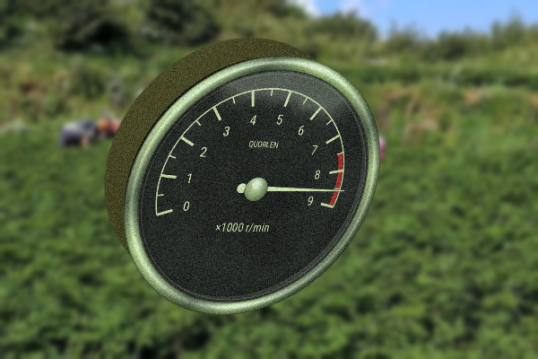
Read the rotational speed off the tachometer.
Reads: 8500 rpm
